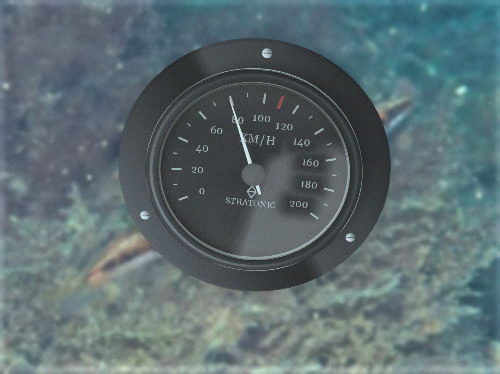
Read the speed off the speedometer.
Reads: 80 km/h
